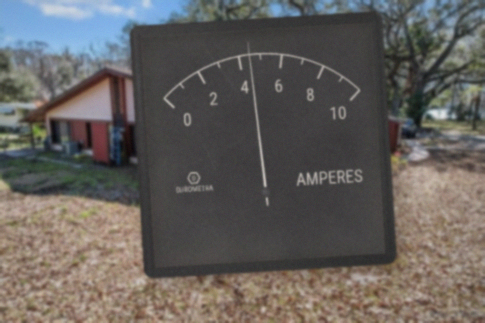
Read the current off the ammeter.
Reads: 4.5 A
